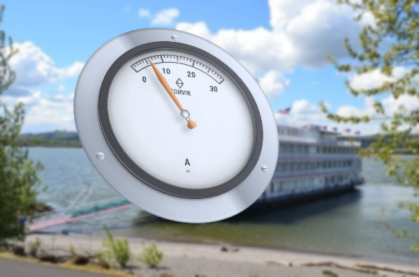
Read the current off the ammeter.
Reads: 5 A
